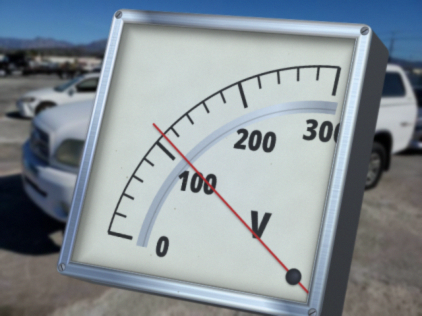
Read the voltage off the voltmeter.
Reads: 110 V
